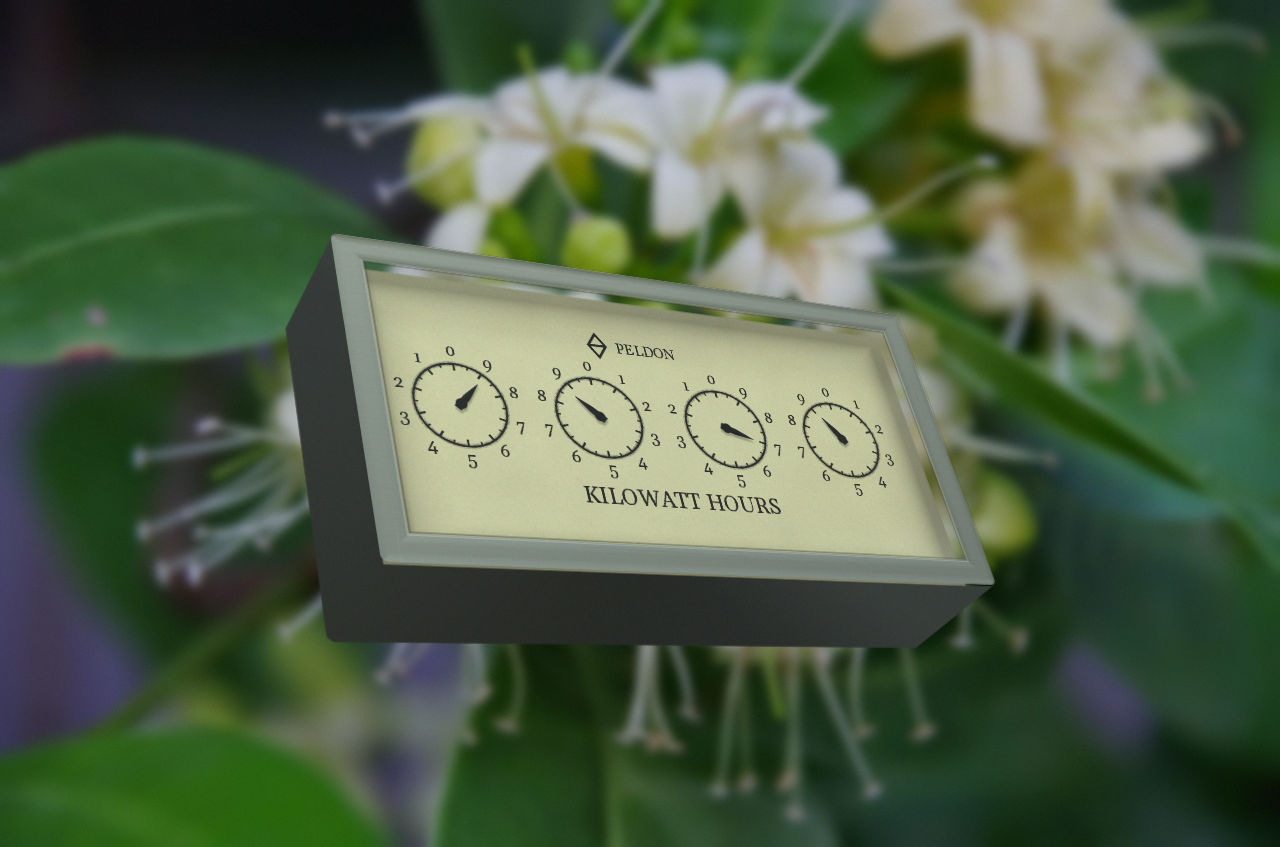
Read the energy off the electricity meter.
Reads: 8869 kWh
